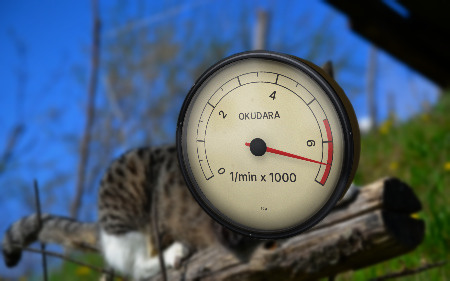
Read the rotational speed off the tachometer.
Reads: 6500 rpm
